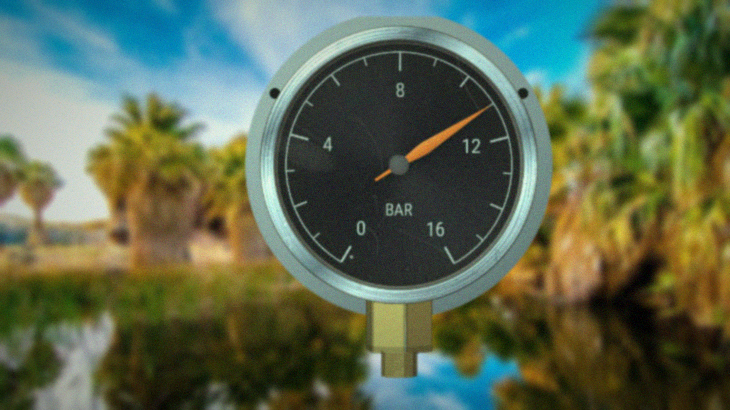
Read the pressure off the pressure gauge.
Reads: 11 bar
